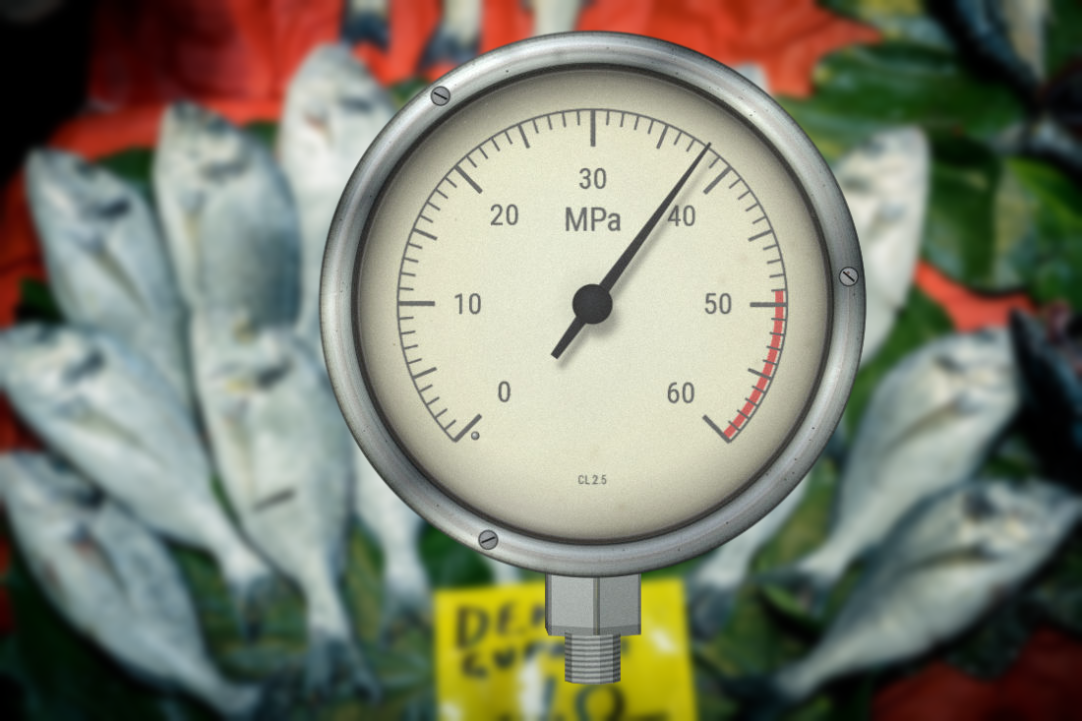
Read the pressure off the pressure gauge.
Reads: 38 MPa
